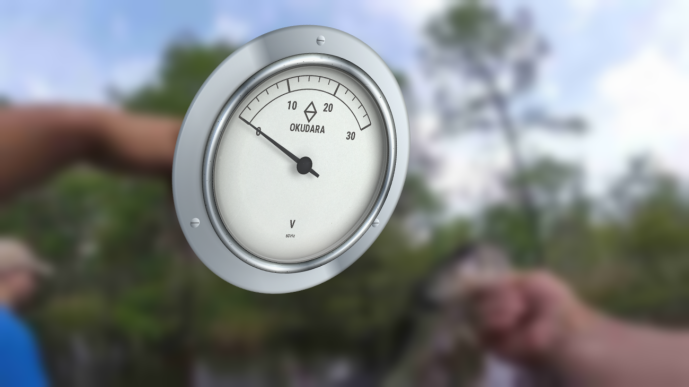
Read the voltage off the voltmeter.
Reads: 0 V
